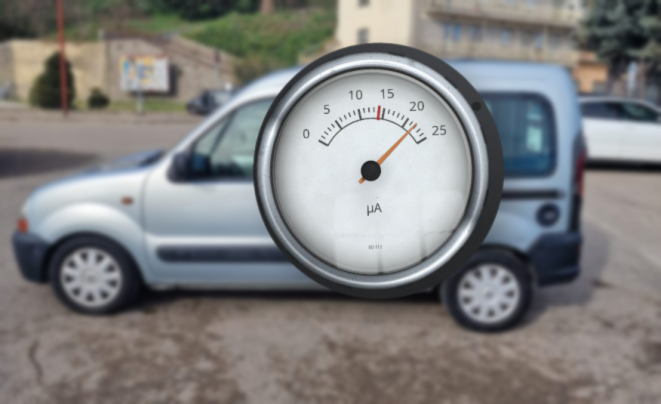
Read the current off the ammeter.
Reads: 22 µA
